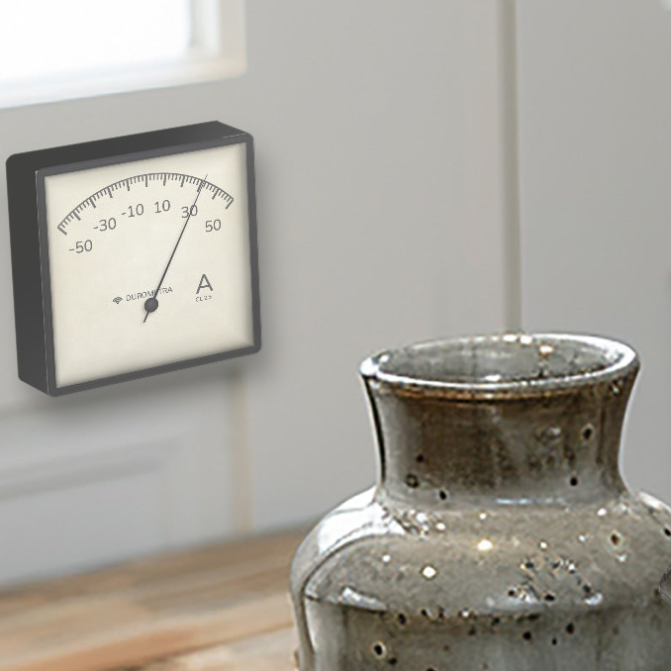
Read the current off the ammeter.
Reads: 30 A
